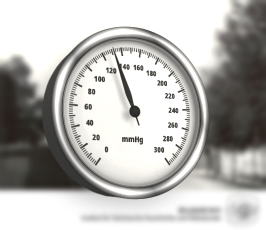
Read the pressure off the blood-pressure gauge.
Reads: 130 mmHg
